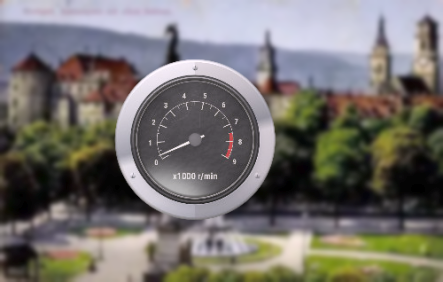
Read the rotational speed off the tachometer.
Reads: 250 rpm
